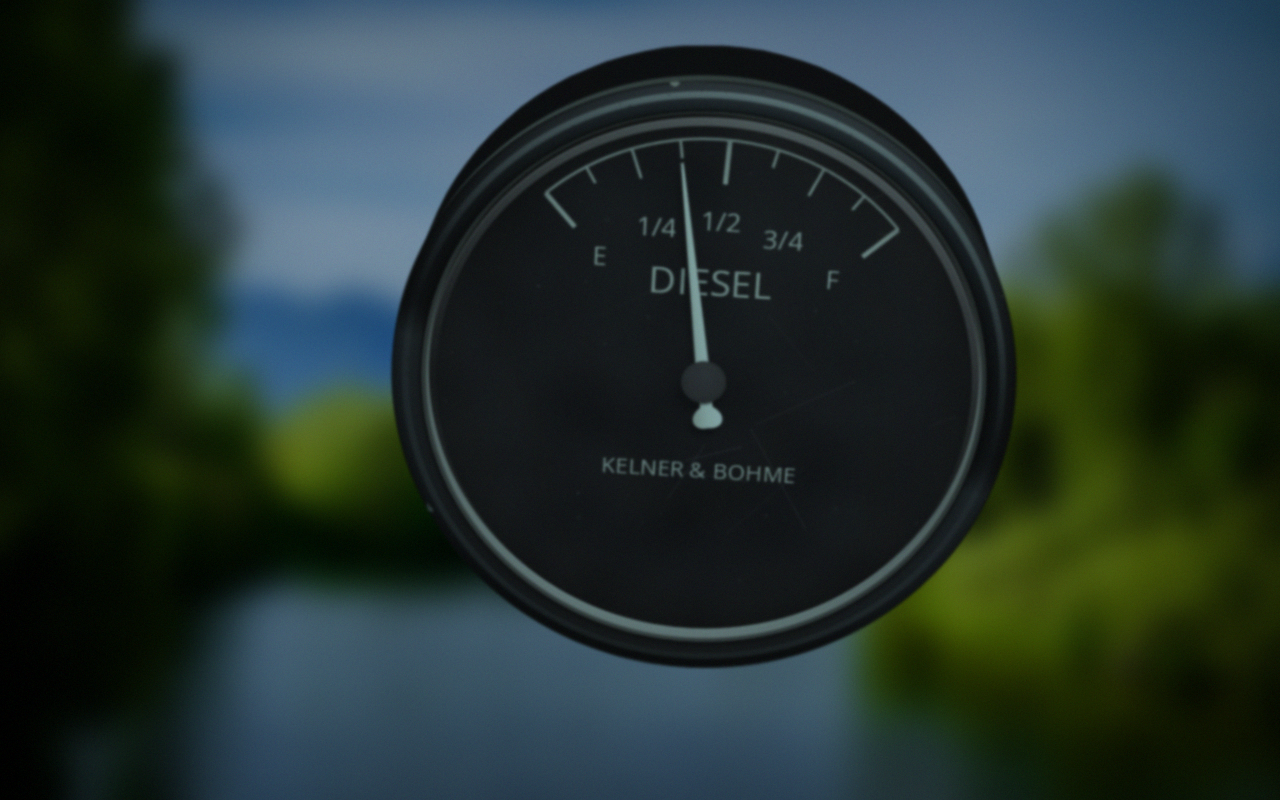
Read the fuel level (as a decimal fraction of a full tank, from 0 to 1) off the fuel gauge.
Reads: 0.375
